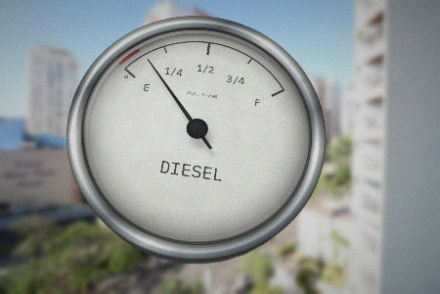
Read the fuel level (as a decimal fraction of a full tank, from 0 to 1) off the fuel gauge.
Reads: 0.125
